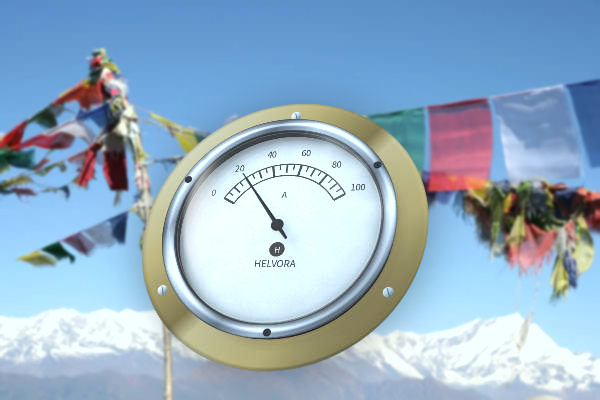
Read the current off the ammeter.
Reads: 20 A
